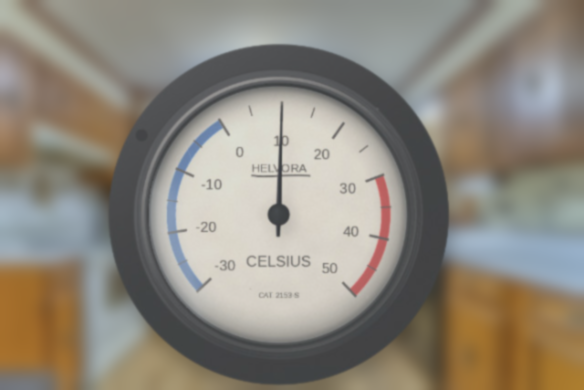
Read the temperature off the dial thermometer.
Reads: 10 °C
